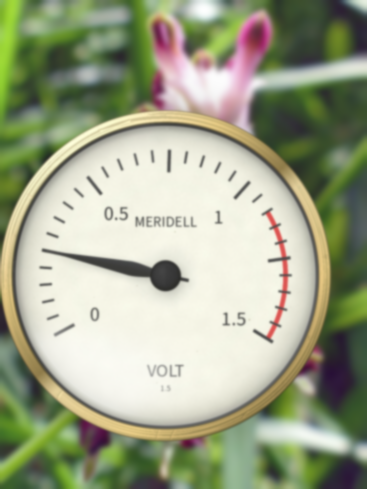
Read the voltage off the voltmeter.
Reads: 0.25 V
